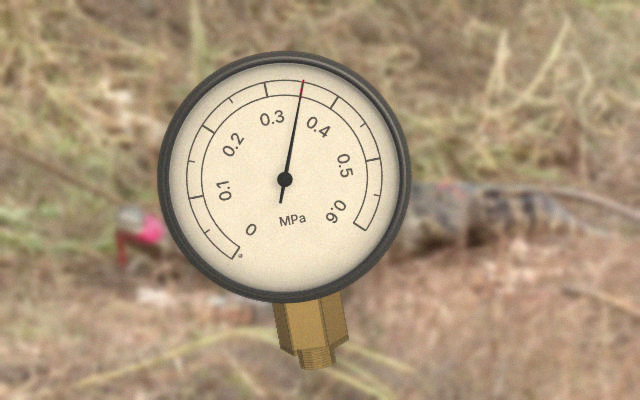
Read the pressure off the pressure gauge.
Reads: 0.35 MPa
